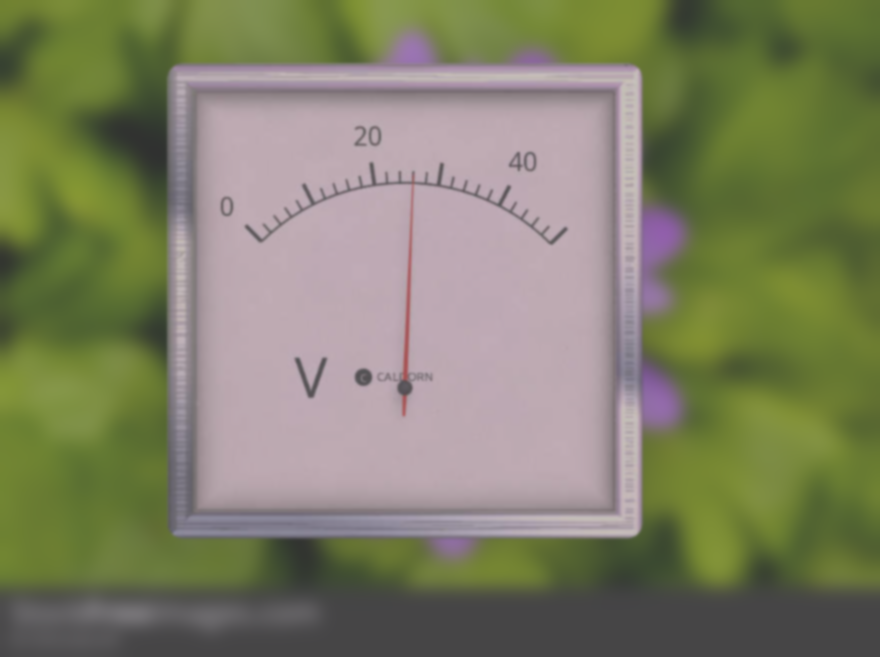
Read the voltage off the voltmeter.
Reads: 26 V
